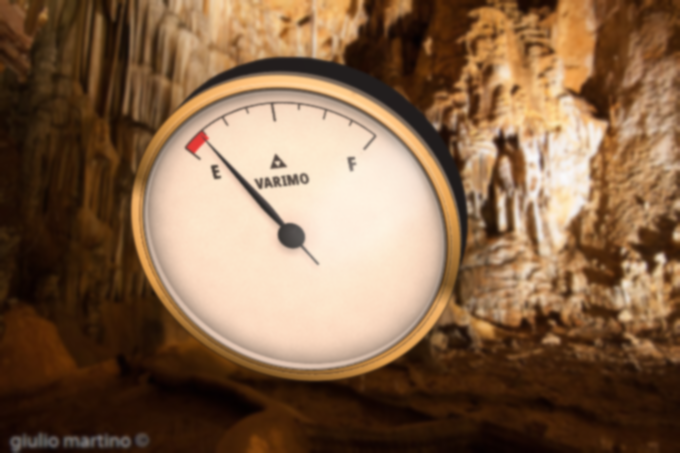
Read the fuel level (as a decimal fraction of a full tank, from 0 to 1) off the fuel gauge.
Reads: 0.125
